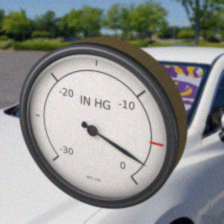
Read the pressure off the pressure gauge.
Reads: -2.5 inHg
